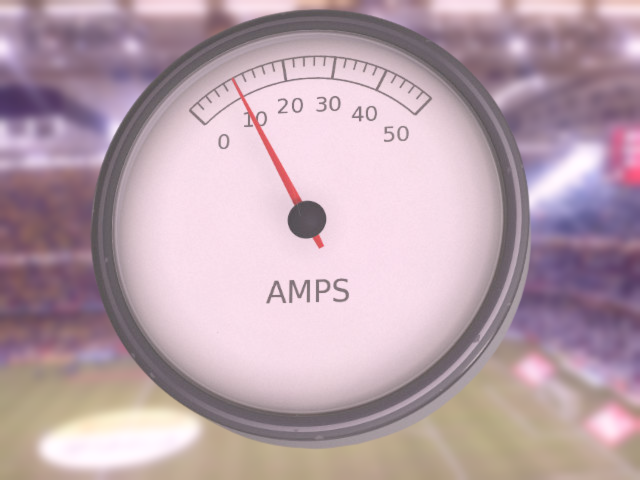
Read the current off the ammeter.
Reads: 10 A
